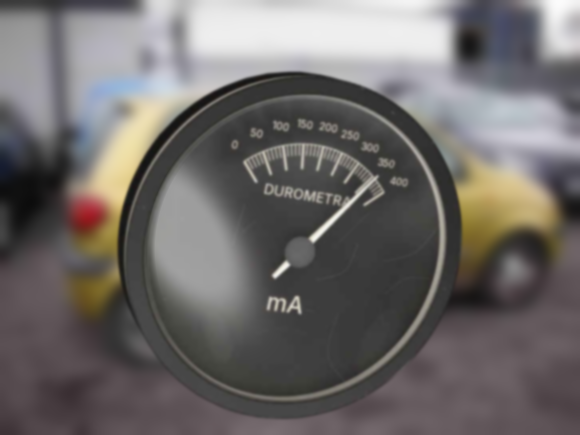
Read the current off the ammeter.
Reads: 350 mA
